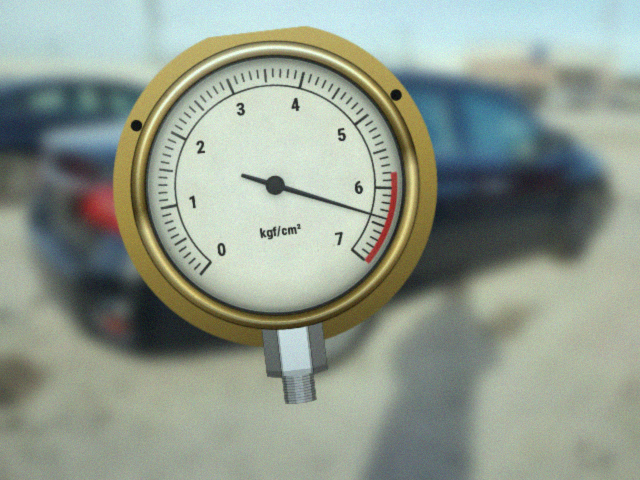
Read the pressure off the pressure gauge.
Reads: 6.4 kg/cm²
